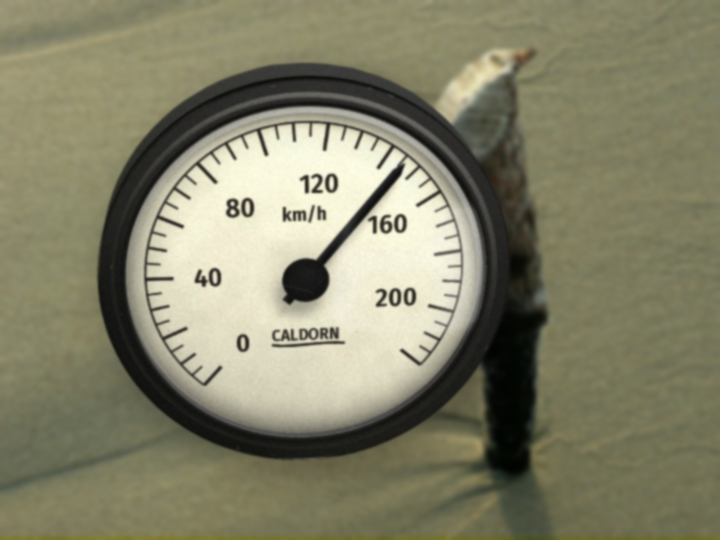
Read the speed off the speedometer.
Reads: 145 km/h
